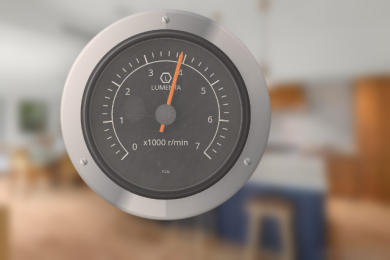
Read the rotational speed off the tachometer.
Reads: 3900 rpm
